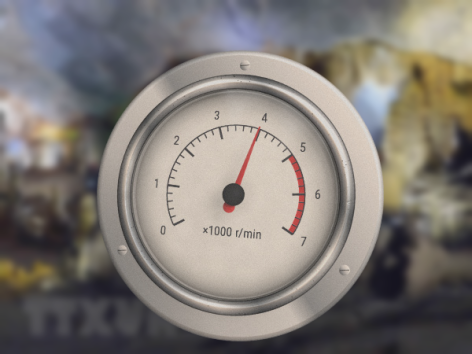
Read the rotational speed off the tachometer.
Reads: 4000 rpm
